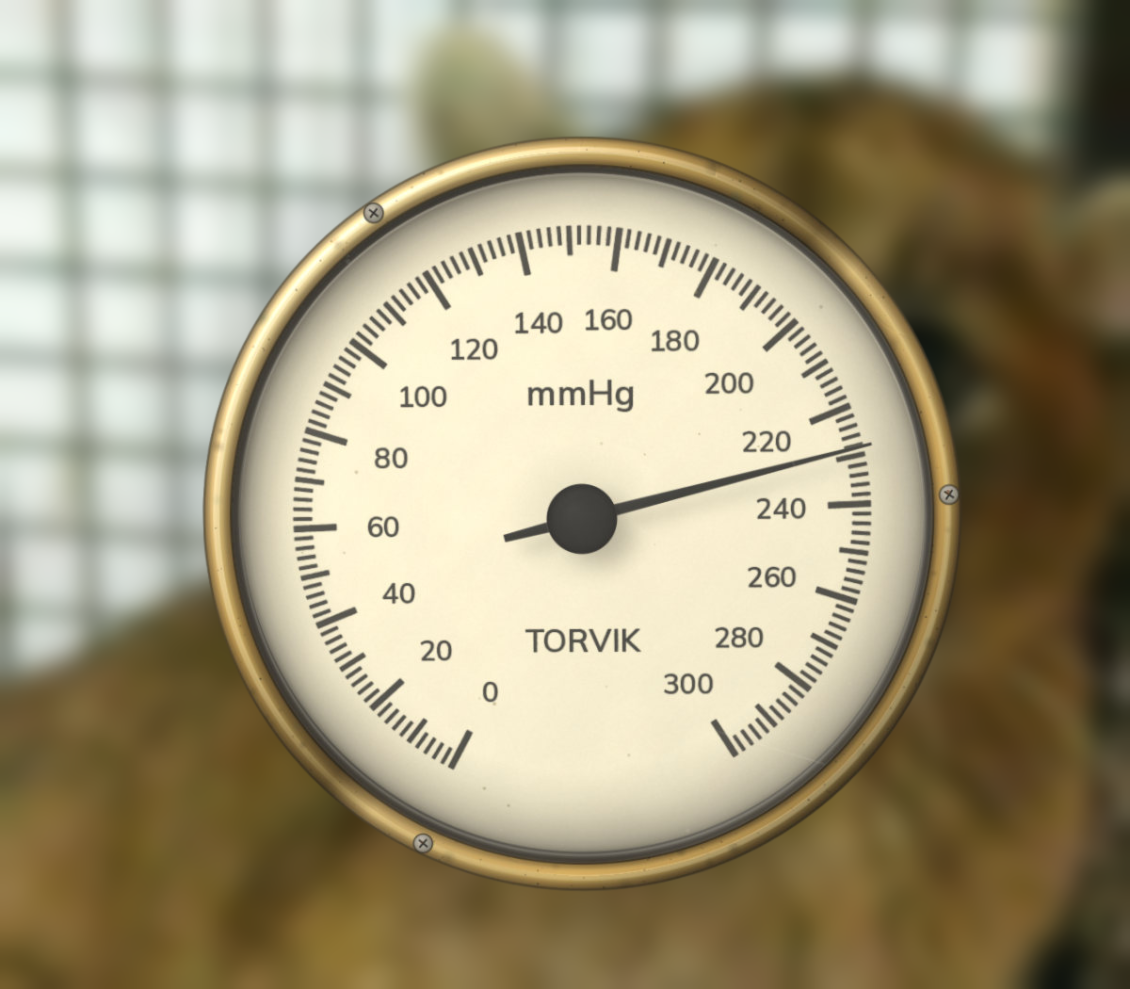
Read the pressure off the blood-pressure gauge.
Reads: 228 mmHg
